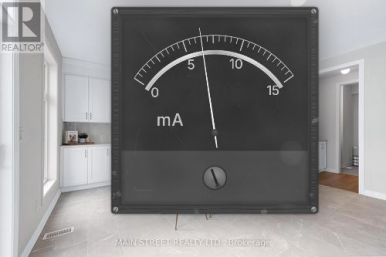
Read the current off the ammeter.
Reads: 6.5 mA
